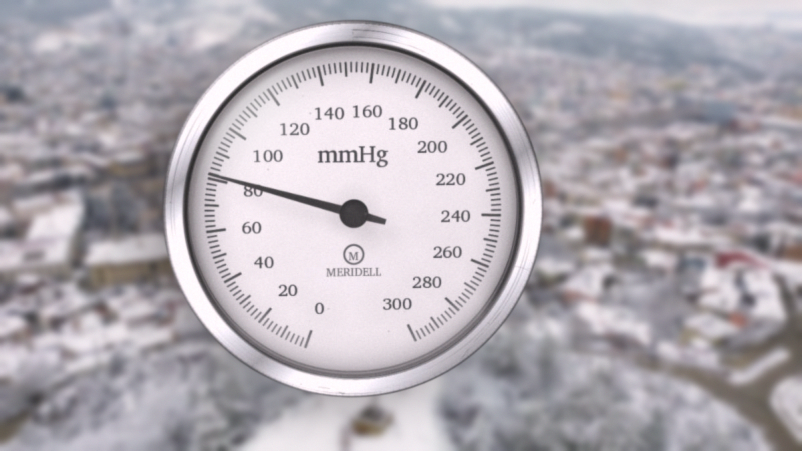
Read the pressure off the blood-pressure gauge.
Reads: 82 mmHg
